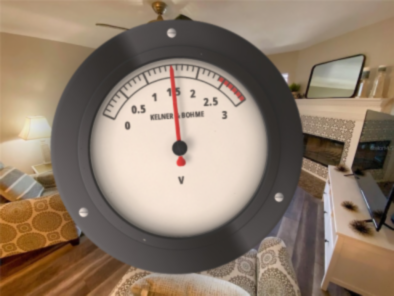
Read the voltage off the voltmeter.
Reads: 1.5 V
